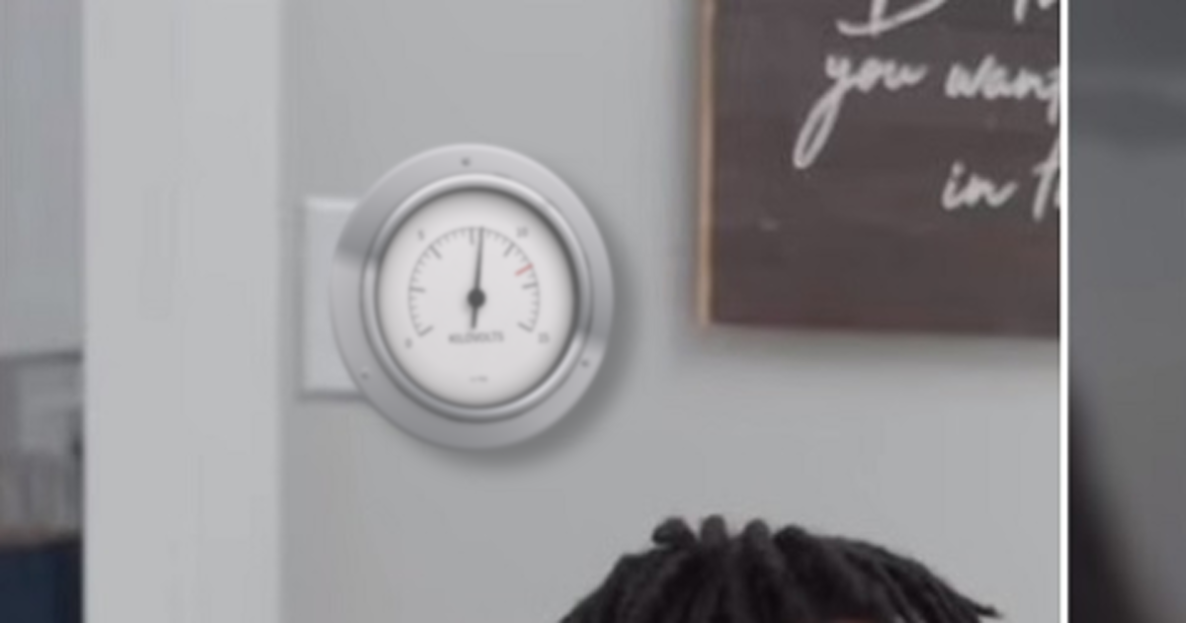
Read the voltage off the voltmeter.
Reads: 8 kV
